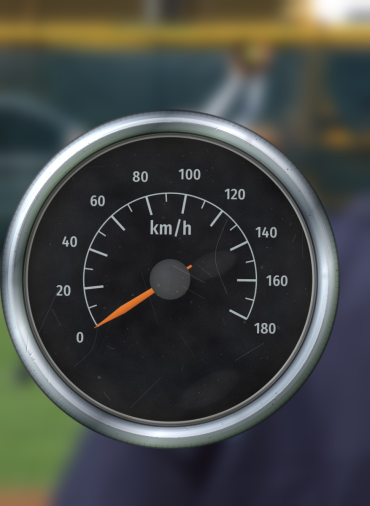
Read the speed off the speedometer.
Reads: 0 km/h
